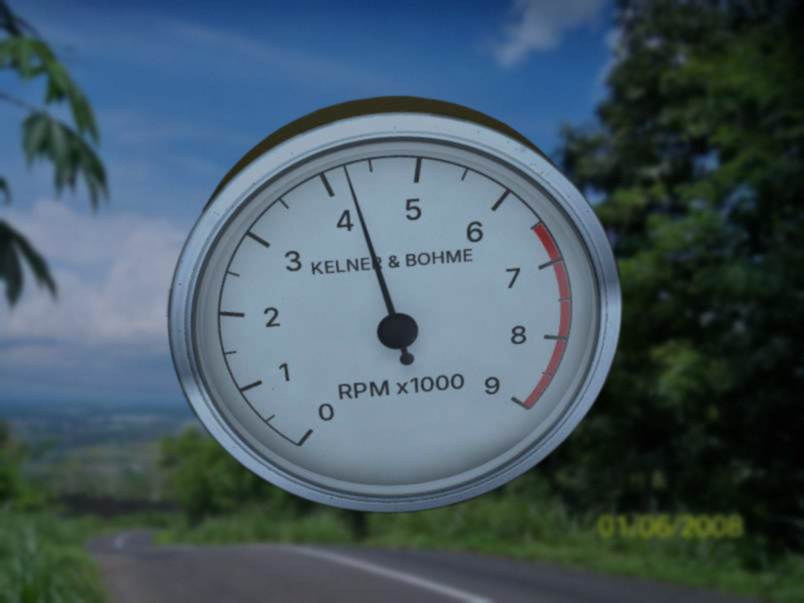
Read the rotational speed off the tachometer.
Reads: 4250 rpm
